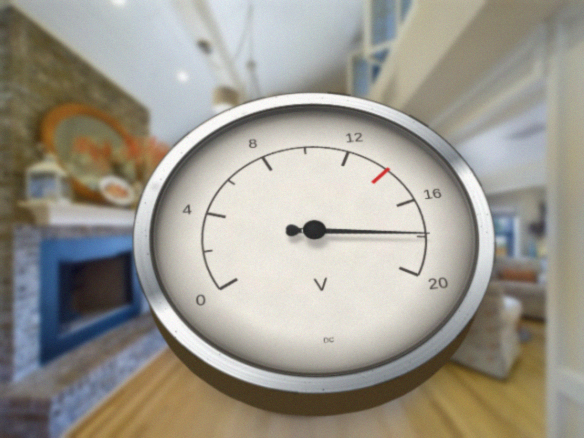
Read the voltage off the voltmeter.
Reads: 18 V
